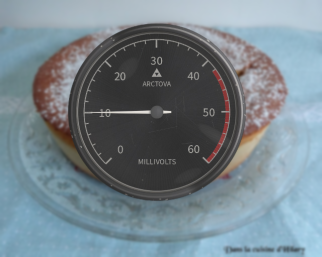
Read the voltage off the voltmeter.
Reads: 10 mV
